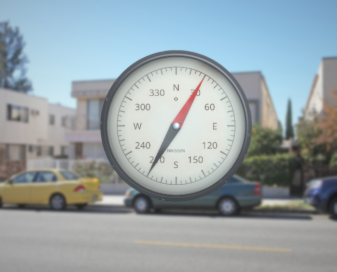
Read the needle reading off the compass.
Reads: 30 °
